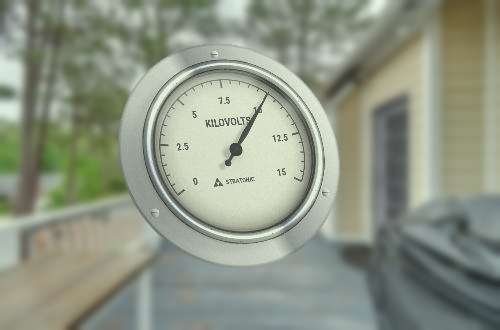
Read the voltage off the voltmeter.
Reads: 10 kV
